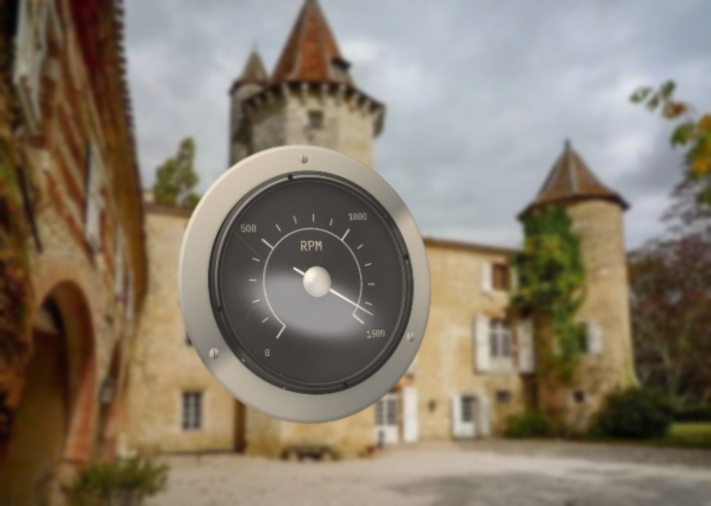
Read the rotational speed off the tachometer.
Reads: 1450 rpm
